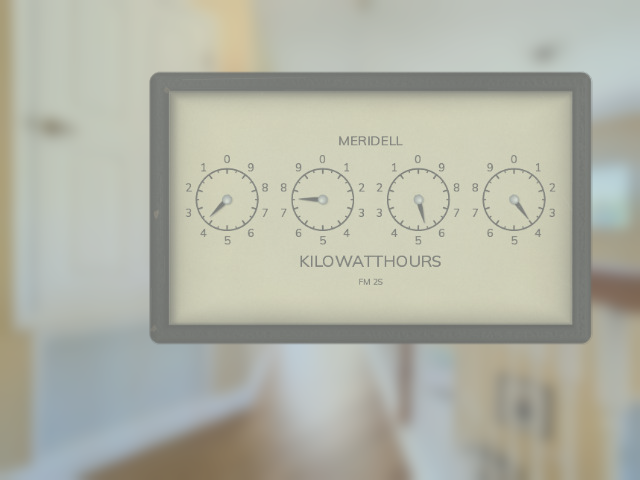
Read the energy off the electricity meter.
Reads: 3754 kWh
